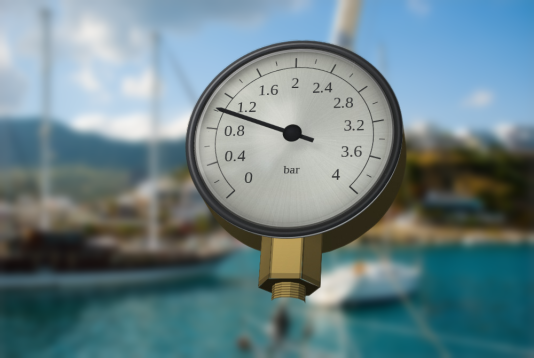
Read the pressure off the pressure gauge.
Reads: 1 bar
